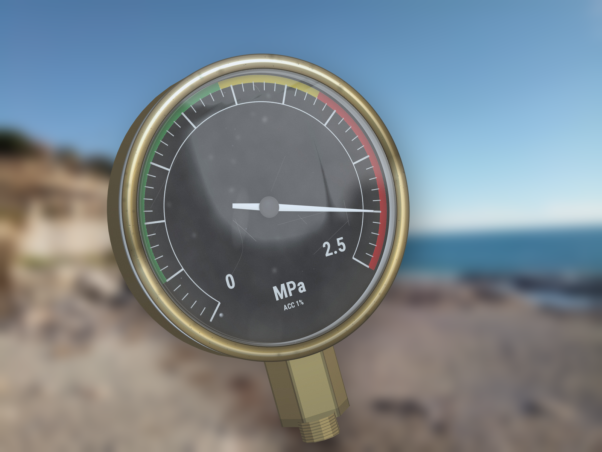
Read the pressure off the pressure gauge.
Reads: 2.25 MPa
